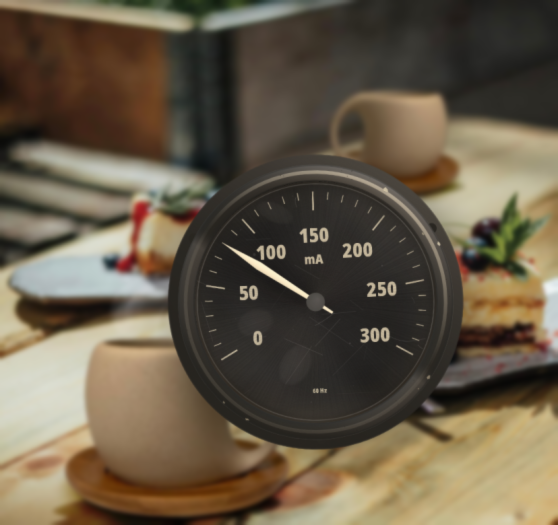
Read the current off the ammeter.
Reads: 80 mA
